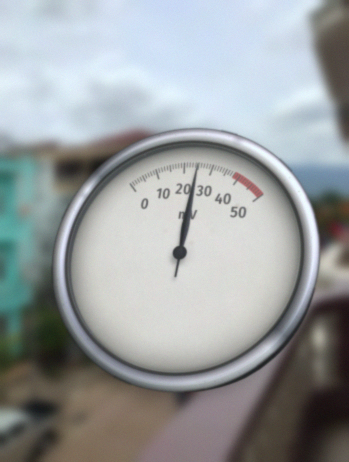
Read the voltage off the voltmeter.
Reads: 25 mV
